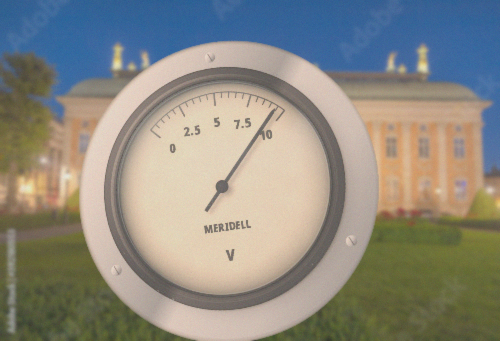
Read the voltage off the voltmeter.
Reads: 9.5 V
